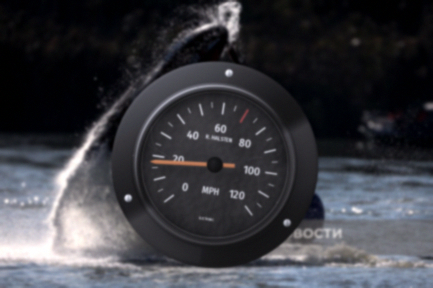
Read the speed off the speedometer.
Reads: 17.5 mph
